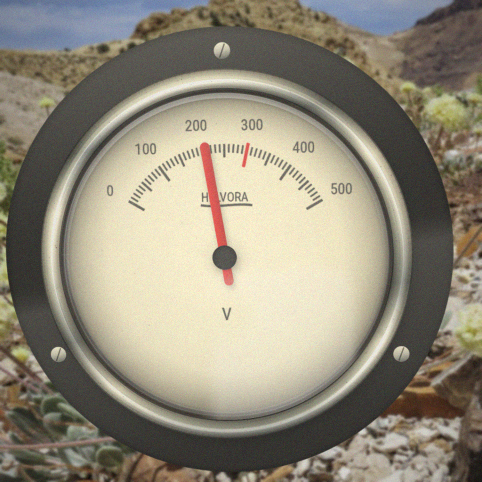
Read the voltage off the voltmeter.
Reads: 210 V
